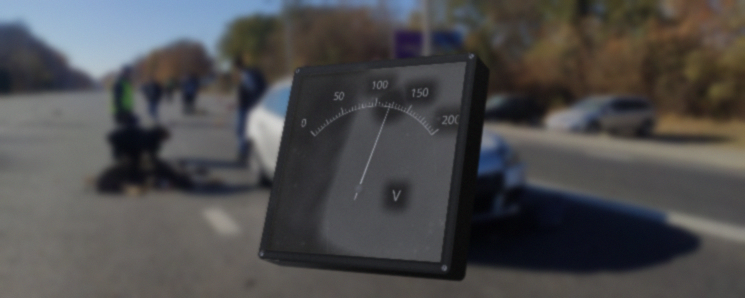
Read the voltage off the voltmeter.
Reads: 125 V
